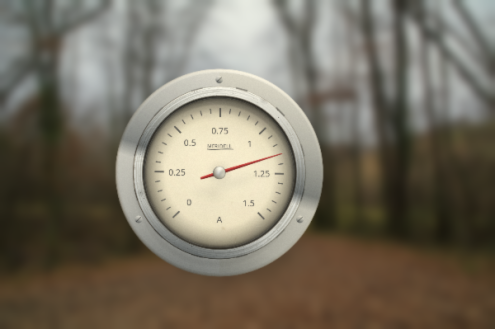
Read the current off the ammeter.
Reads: 1.15 A
